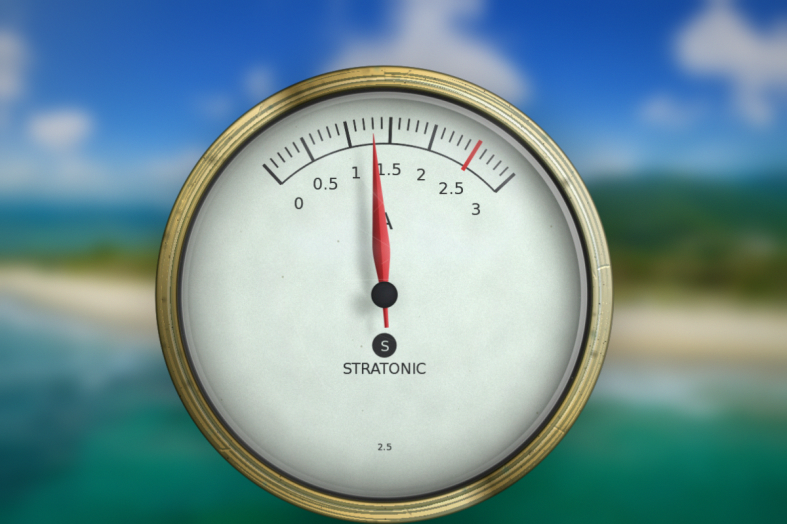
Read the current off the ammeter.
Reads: 1.3 A
